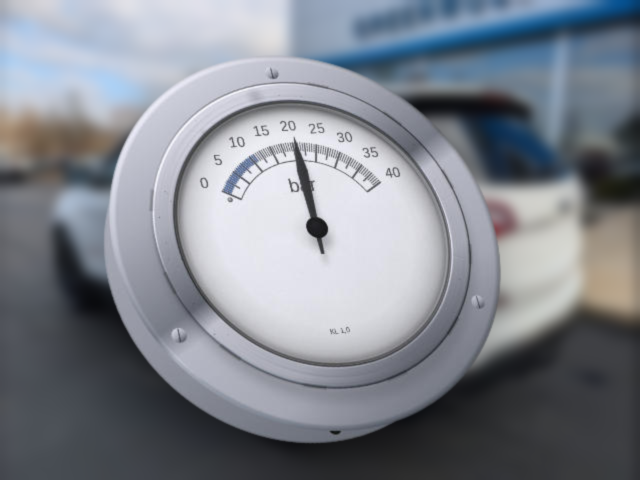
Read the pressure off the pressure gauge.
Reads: 20 bar
